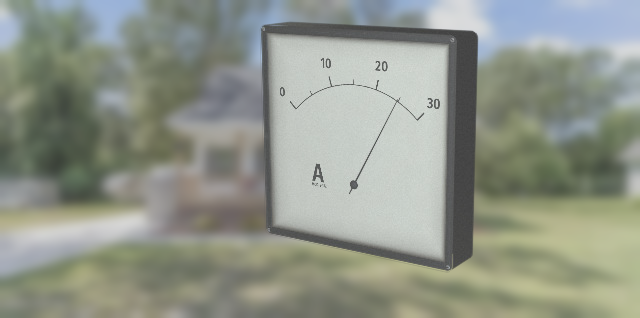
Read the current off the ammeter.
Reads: 25 A
